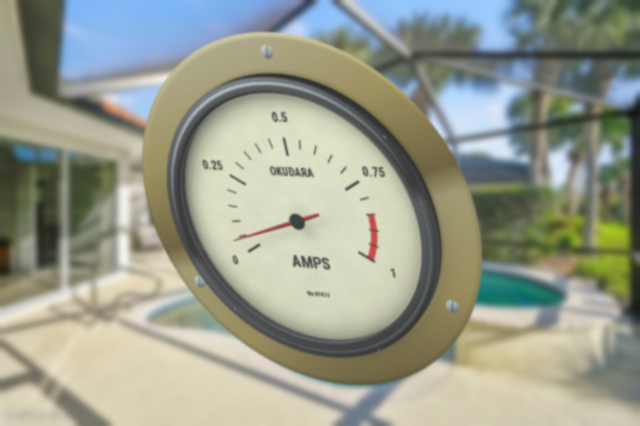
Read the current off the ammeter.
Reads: 0.05 A
